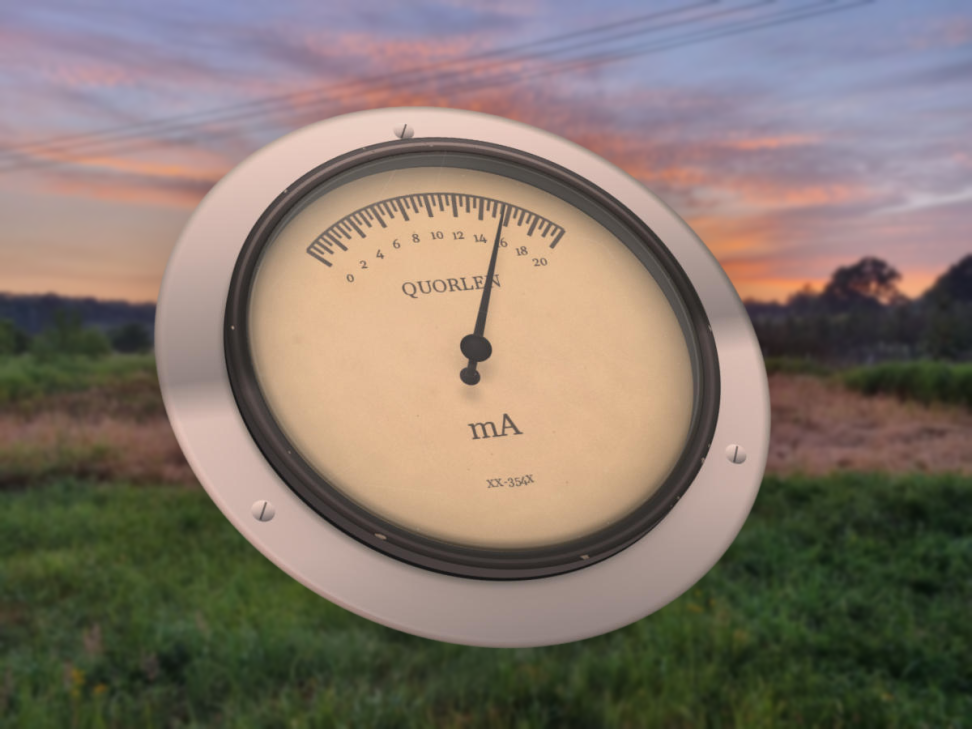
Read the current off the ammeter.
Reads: 15.5 mA
